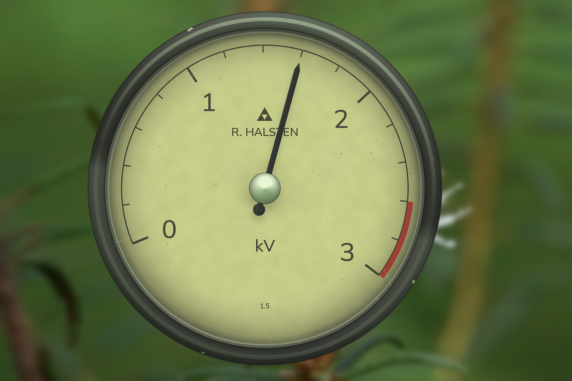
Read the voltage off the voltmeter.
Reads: 1.6 kV
